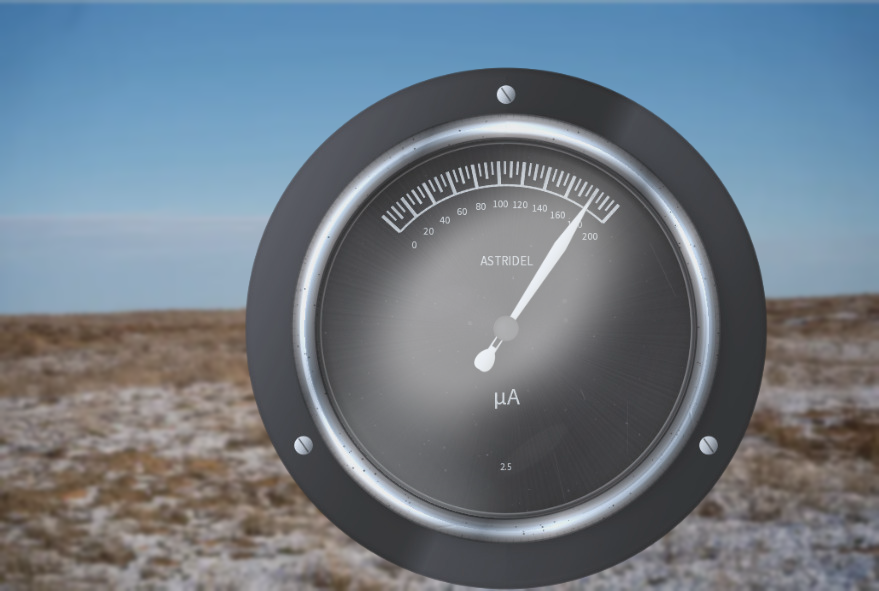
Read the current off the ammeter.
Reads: 180 µA
